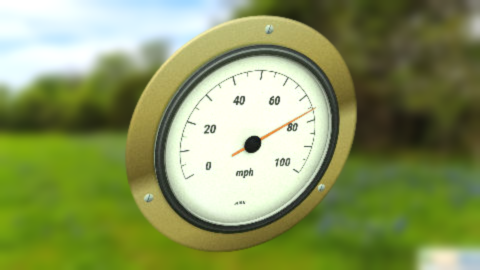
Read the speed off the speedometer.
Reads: 75 mph
